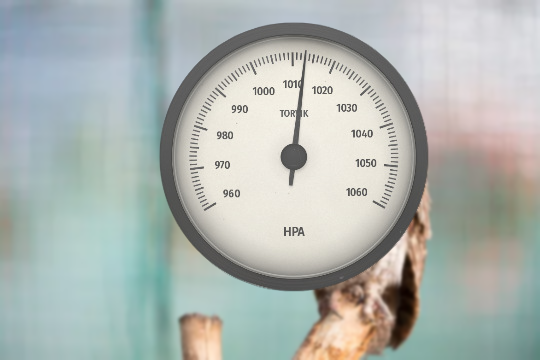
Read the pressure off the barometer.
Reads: 1013 hPa
